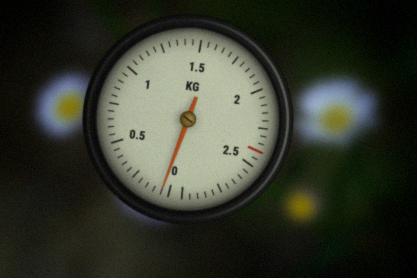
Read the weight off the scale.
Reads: 0.05 kg
